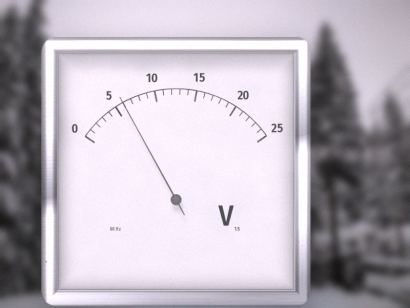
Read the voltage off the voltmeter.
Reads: 6 V
